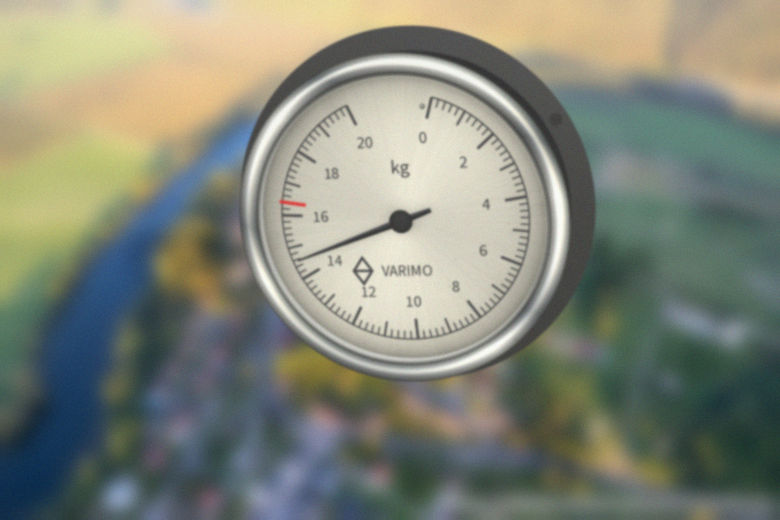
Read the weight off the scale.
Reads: 14.6 kg
